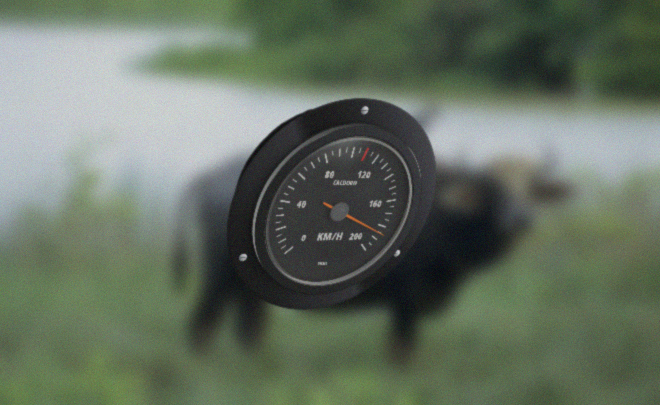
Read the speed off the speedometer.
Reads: 185 km/h
